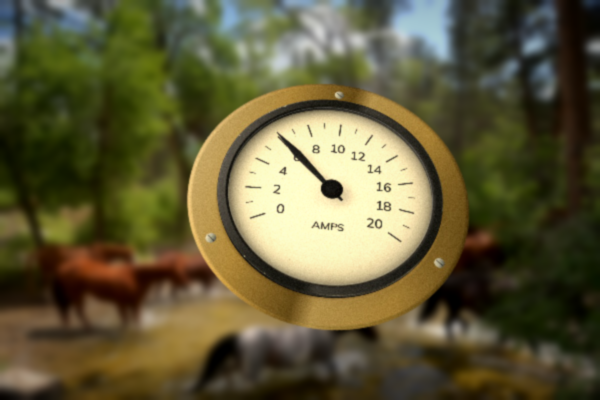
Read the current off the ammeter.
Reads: 6 A
